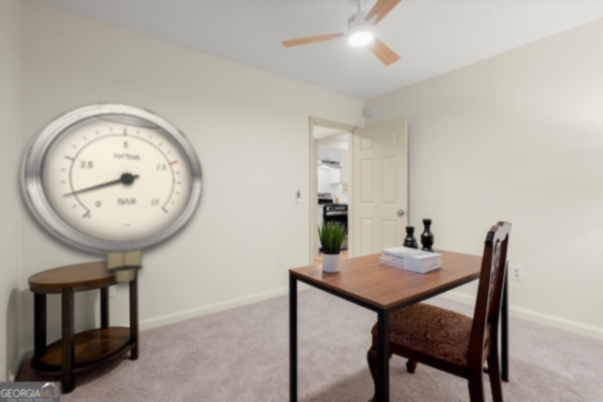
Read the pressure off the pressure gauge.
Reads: 1 bar
